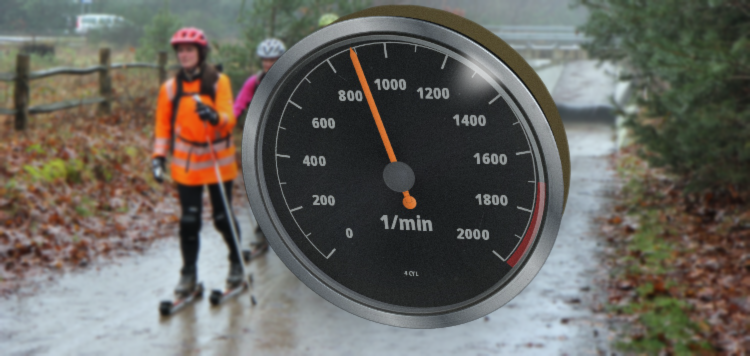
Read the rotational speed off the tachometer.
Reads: 900 rpm
